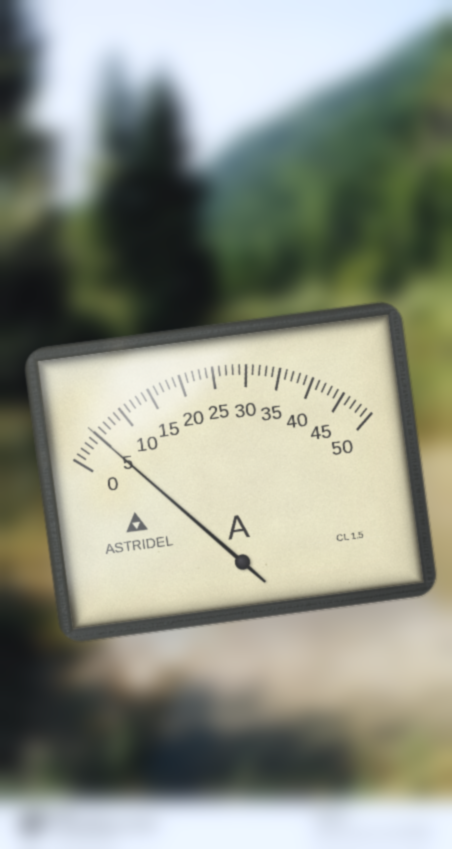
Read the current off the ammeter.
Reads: 5 A
